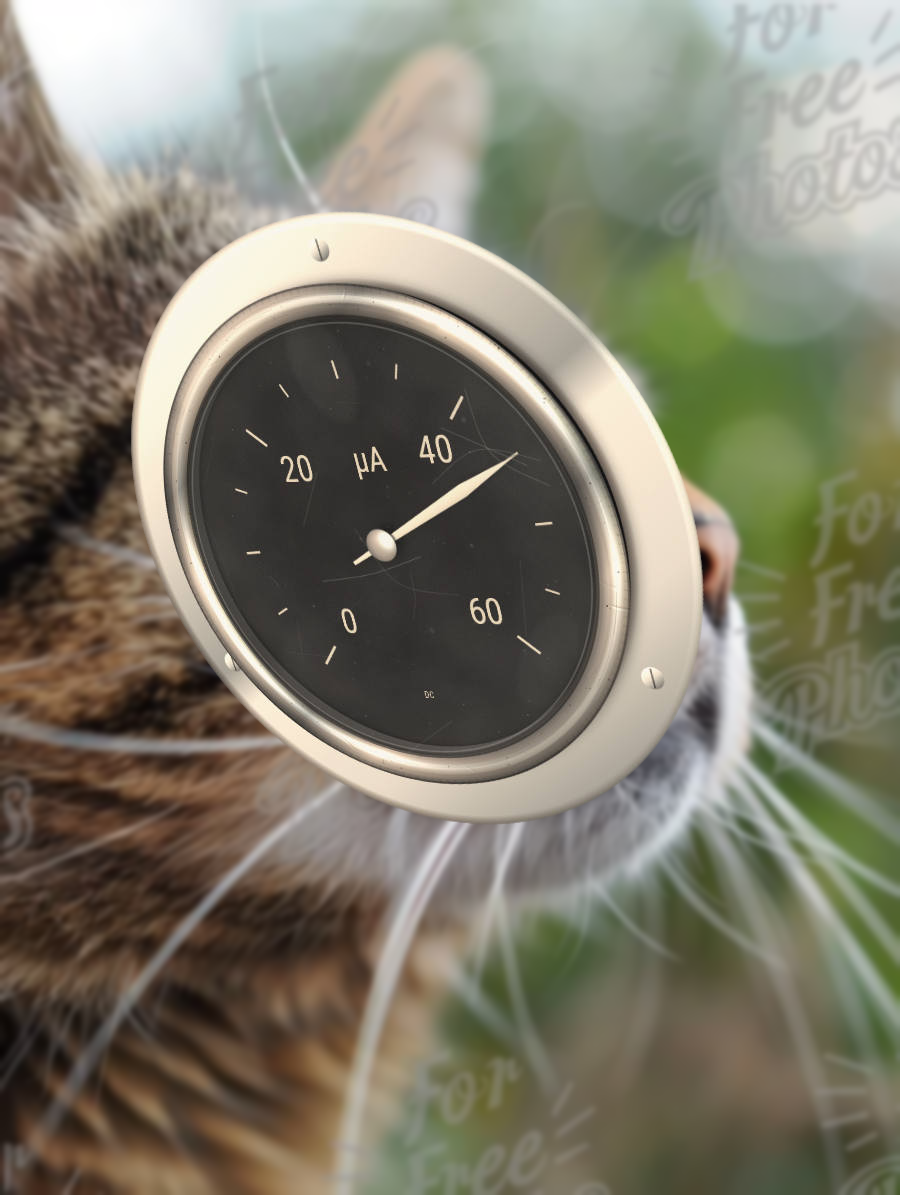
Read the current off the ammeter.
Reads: 45 µA
